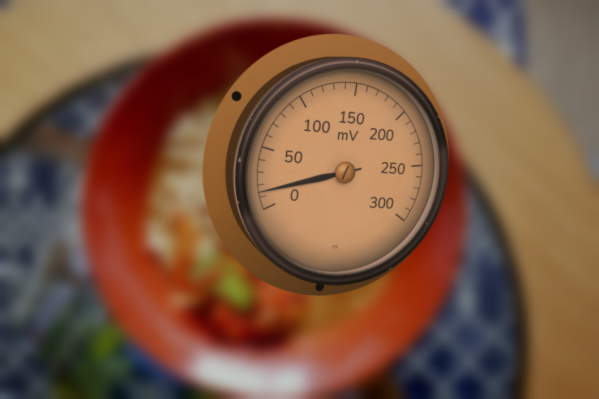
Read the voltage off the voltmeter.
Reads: 15 mV
